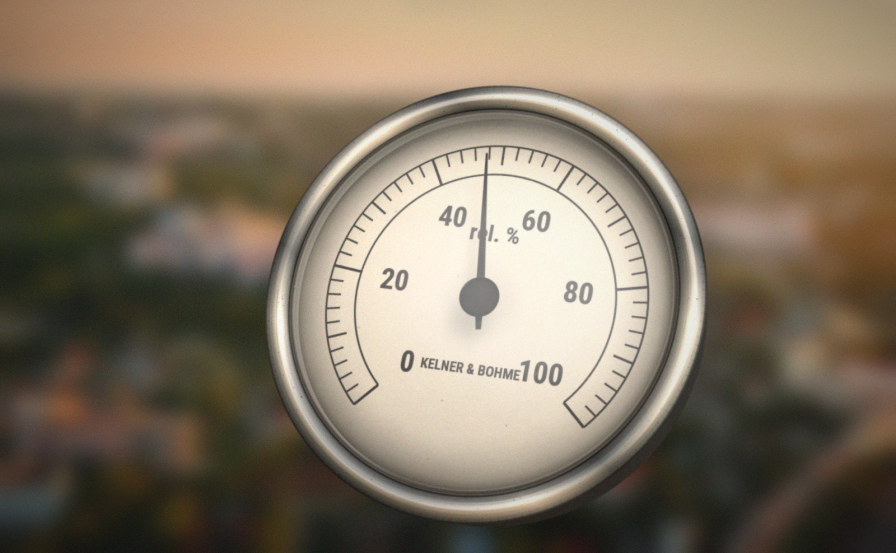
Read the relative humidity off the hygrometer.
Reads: 48 %
